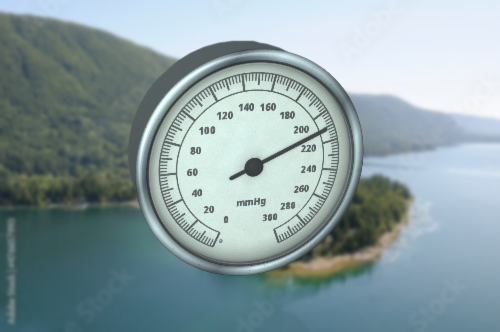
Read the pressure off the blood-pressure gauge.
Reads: 210 mmHg
